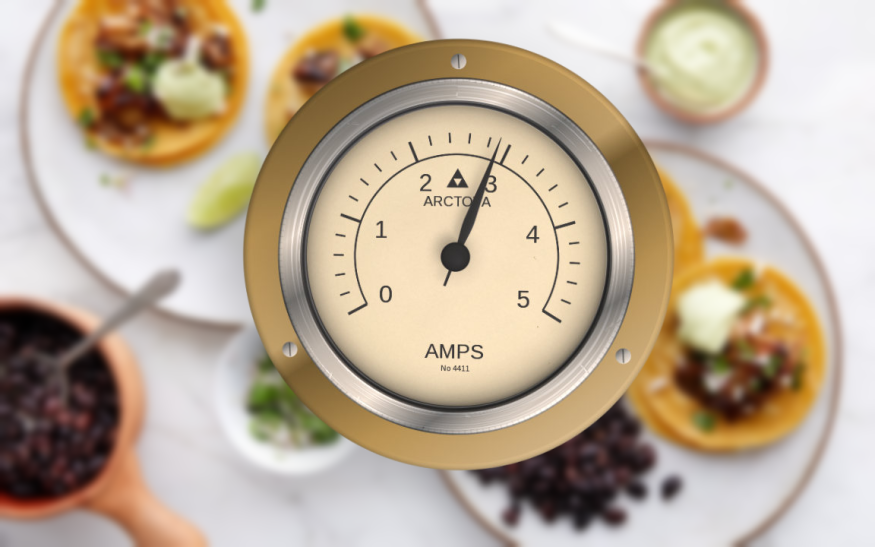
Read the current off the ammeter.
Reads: 2.9 A
